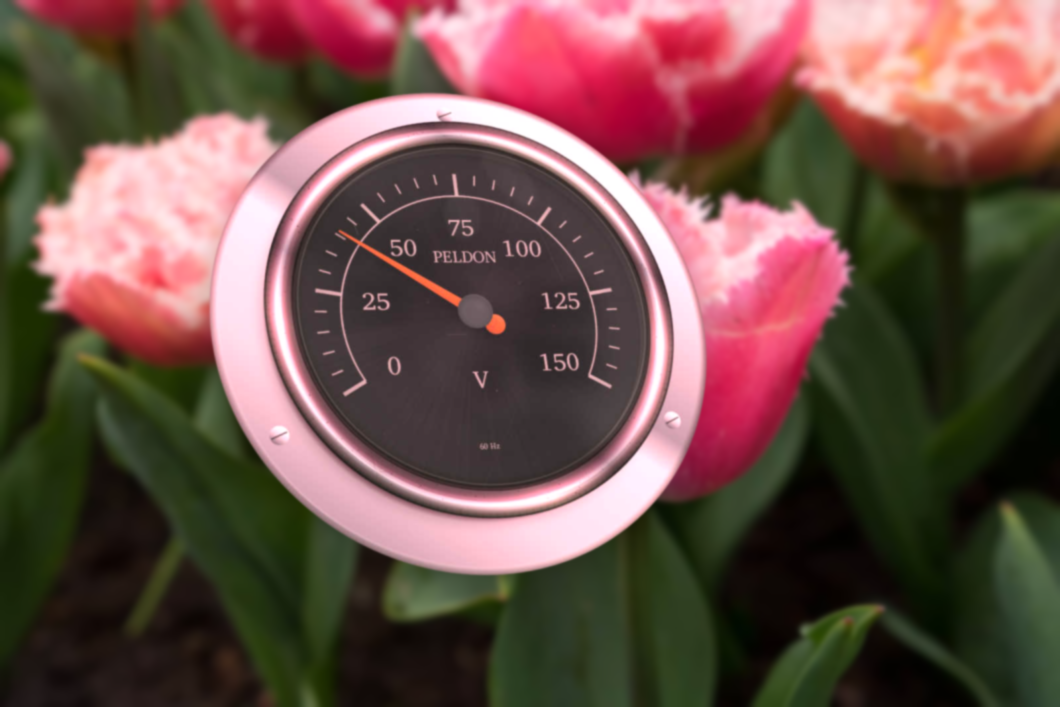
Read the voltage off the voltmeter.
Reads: 40 V
